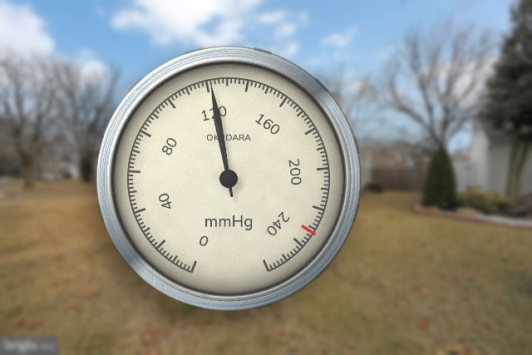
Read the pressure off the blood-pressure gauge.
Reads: 122 mmHg
